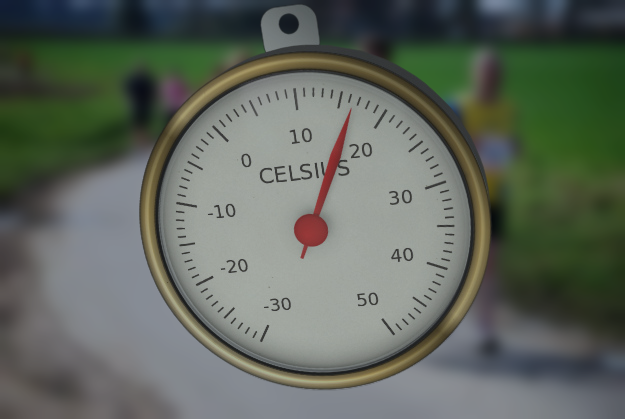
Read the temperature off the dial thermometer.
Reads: 16.5 °C
